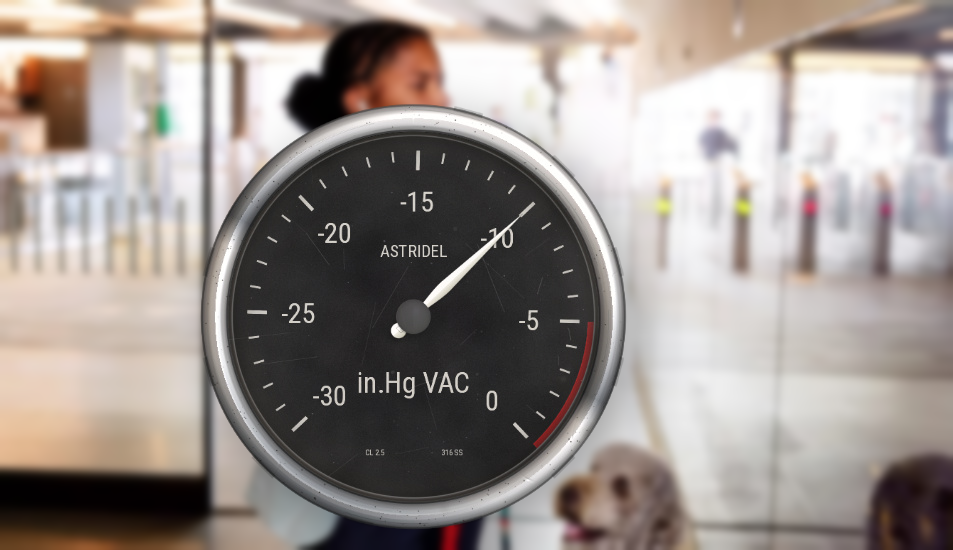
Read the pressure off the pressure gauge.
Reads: -10 inHg
